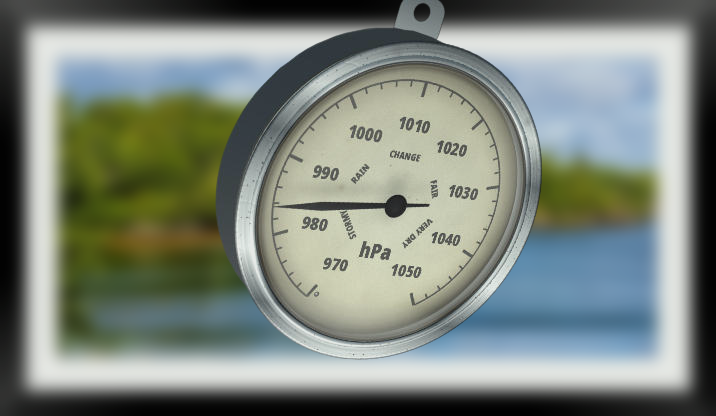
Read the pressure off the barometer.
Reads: 984 hPa
